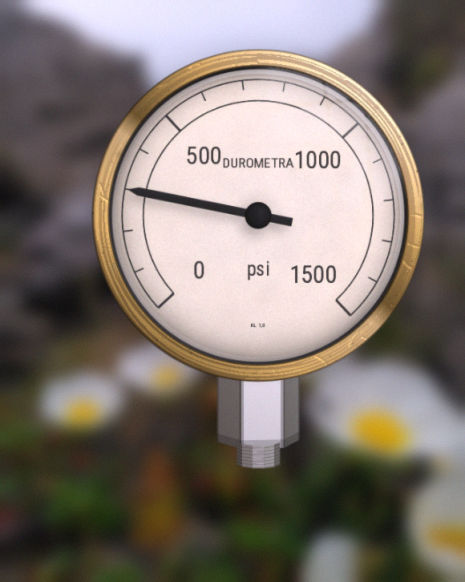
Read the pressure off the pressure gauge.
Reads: 300 psi
